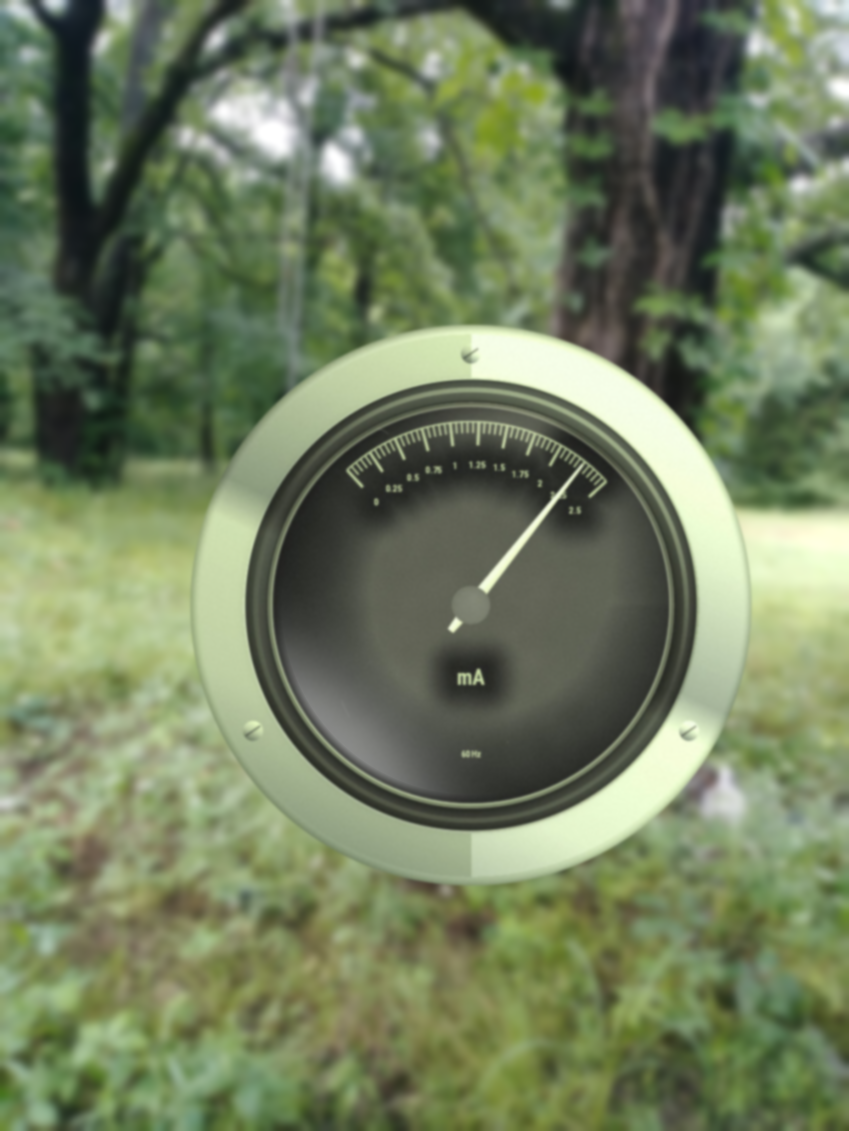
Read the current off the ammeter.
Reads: 2.25 mA
